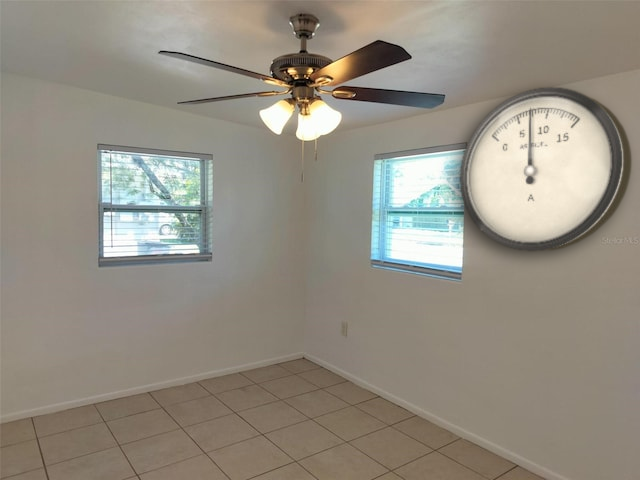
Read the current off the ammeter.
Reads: 7.5 A
